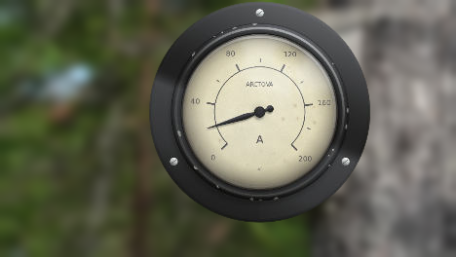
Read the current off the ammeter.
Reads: 20 A
